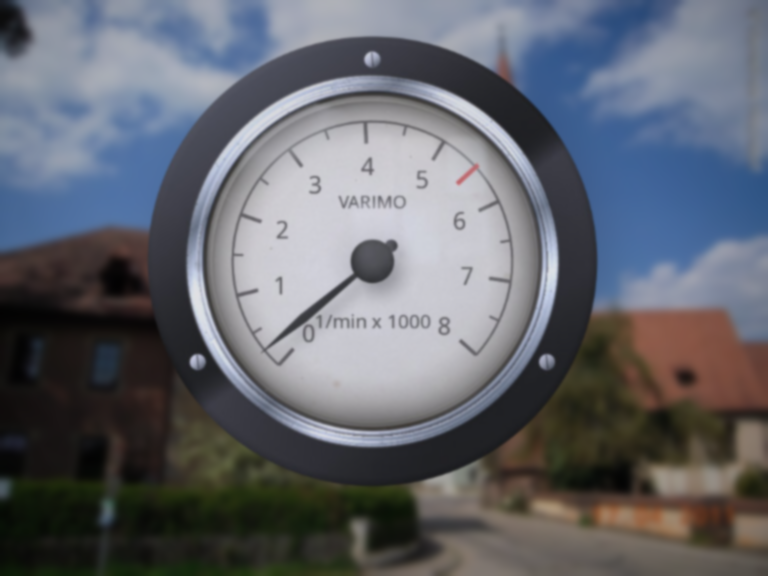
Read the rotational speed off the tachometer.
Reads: 250 rpm
